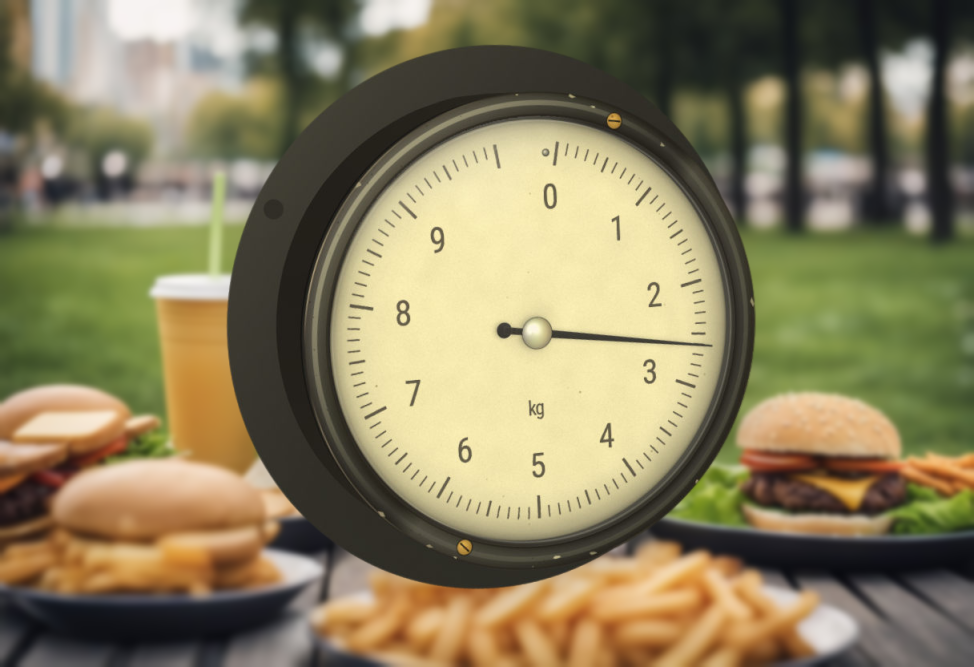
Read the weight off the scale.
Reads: 2.6 kg
